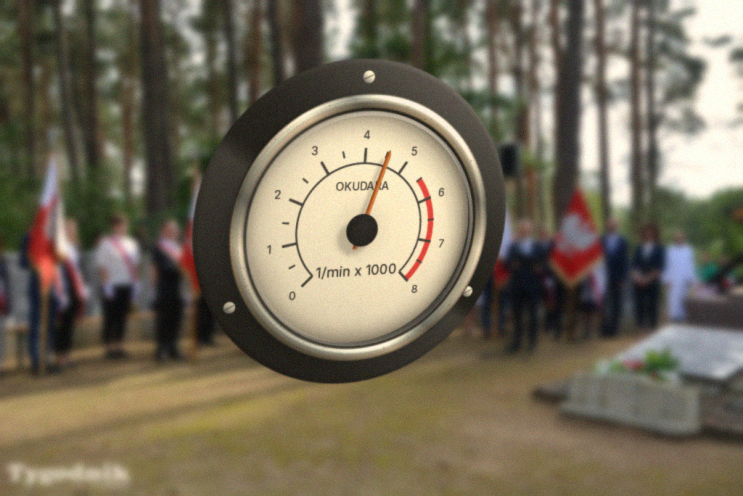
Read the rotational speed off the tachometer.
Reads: 4500 rpm
